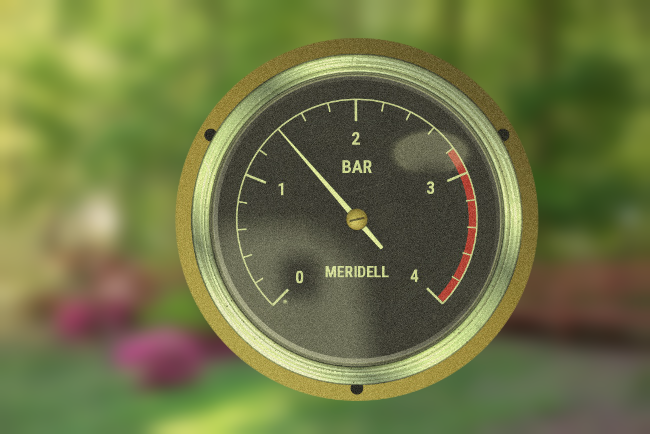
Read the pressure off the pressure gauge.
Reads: 1.4 bar
